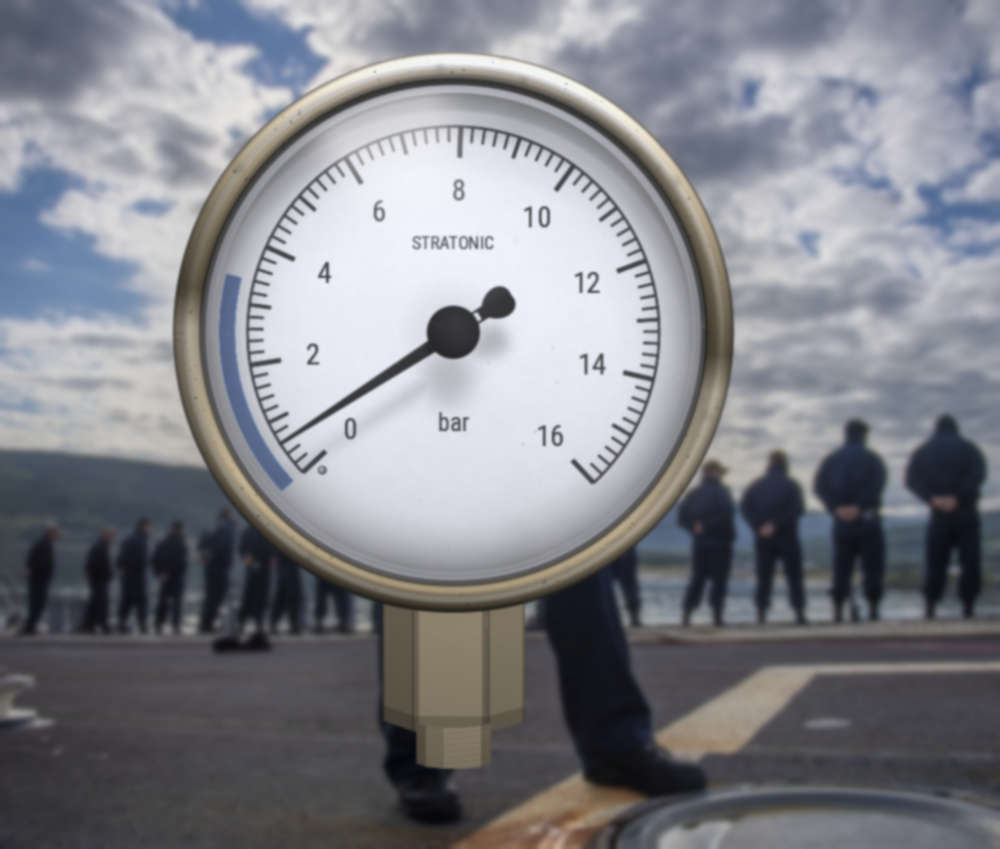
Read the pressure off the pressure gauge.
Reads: 0.6 bar
